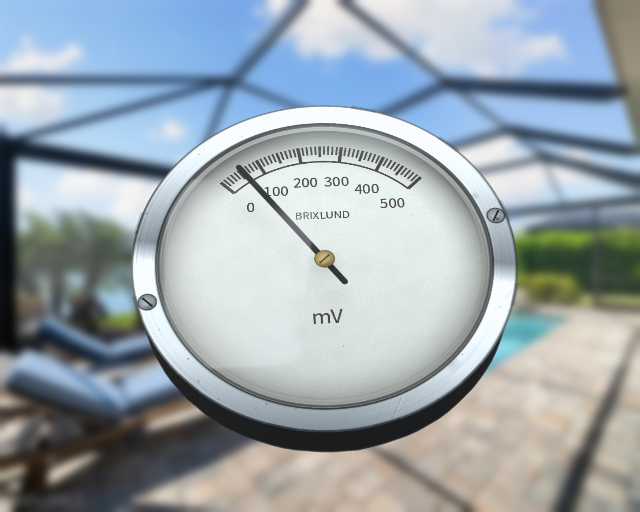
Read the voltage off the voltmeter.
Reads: 50 mV
